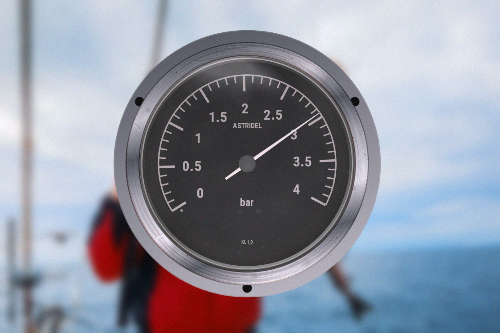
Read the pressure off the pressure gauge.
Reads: 2.95 bar
